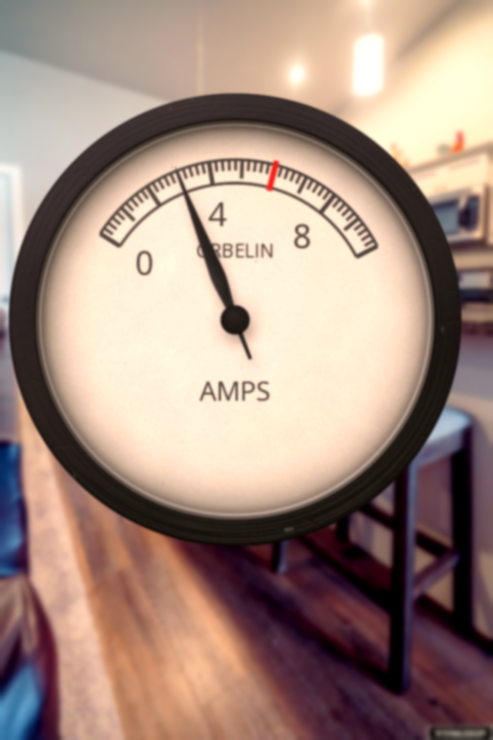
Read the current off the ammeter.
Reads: 3 A
